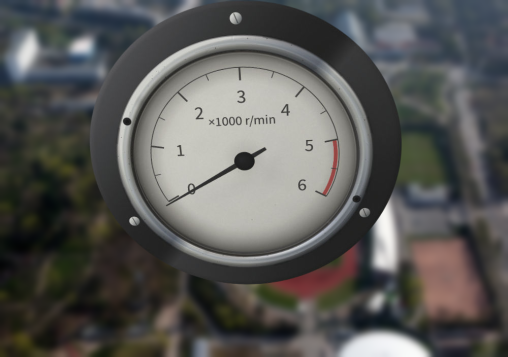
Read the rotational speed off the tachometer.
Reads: 0 rpm
